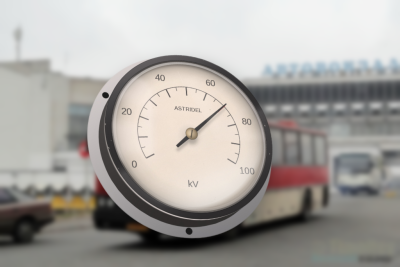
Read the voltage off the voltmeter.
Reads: 70 kV
